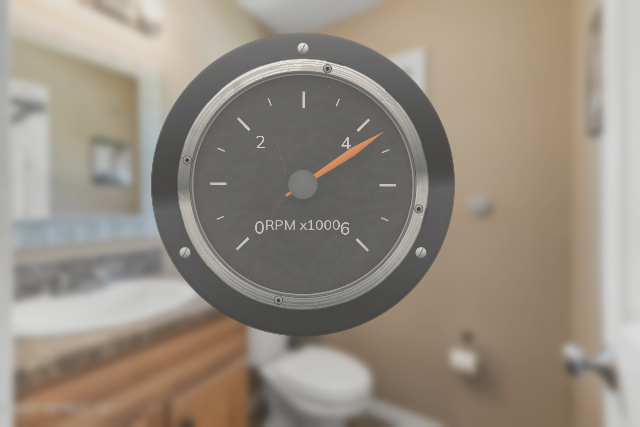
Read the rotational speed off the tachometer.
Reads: 4250 rpm
